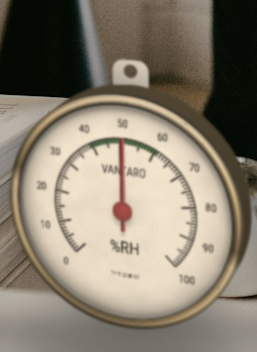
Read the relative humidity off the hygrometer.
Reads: 50 %
